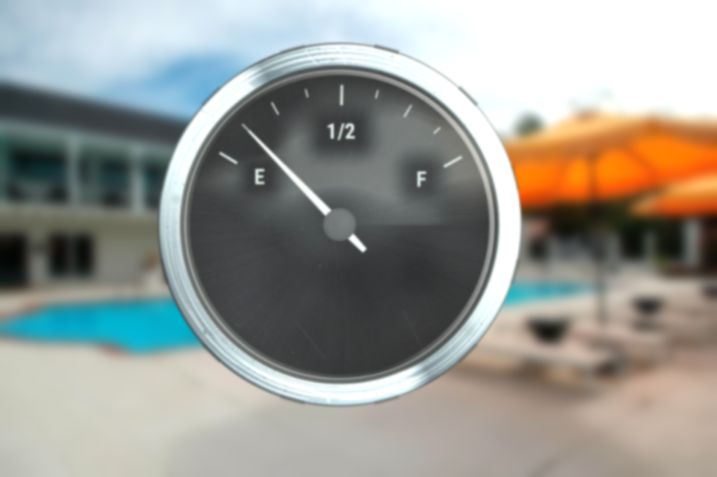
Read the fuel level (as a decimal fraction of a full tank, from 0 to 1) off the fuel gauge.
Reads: 0.125
